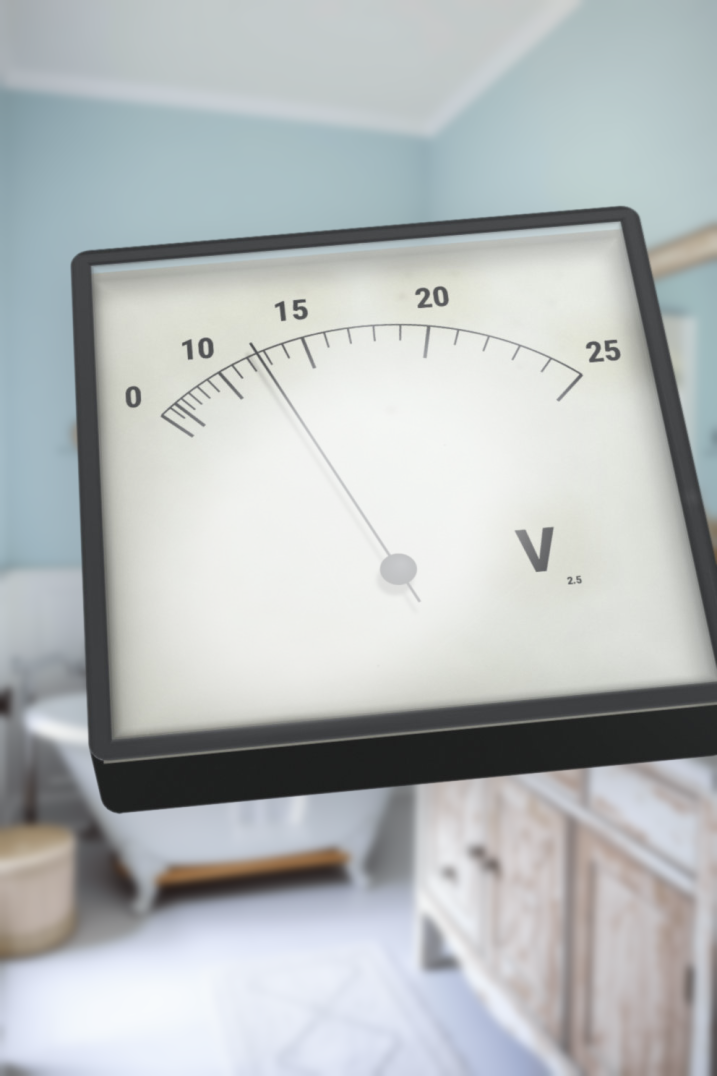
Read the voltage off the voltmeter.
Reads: 12.5 V
